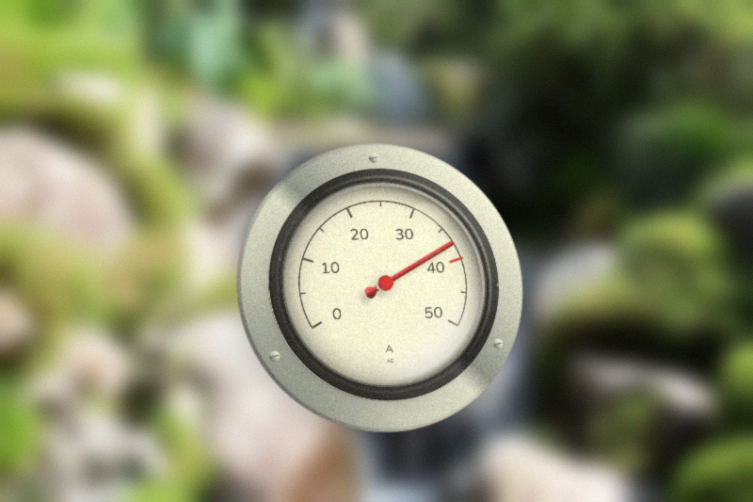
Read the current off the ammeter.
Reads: 37.5 A
